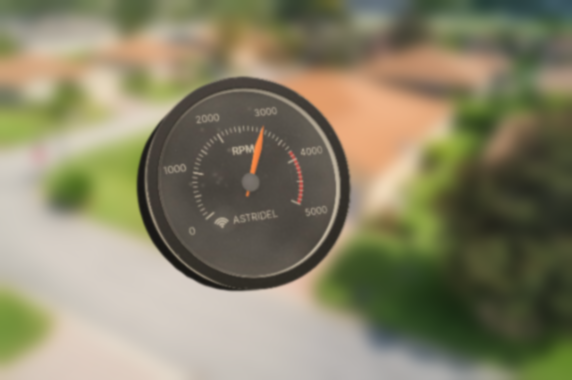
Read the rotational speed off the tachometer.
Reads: 3000 rpm
